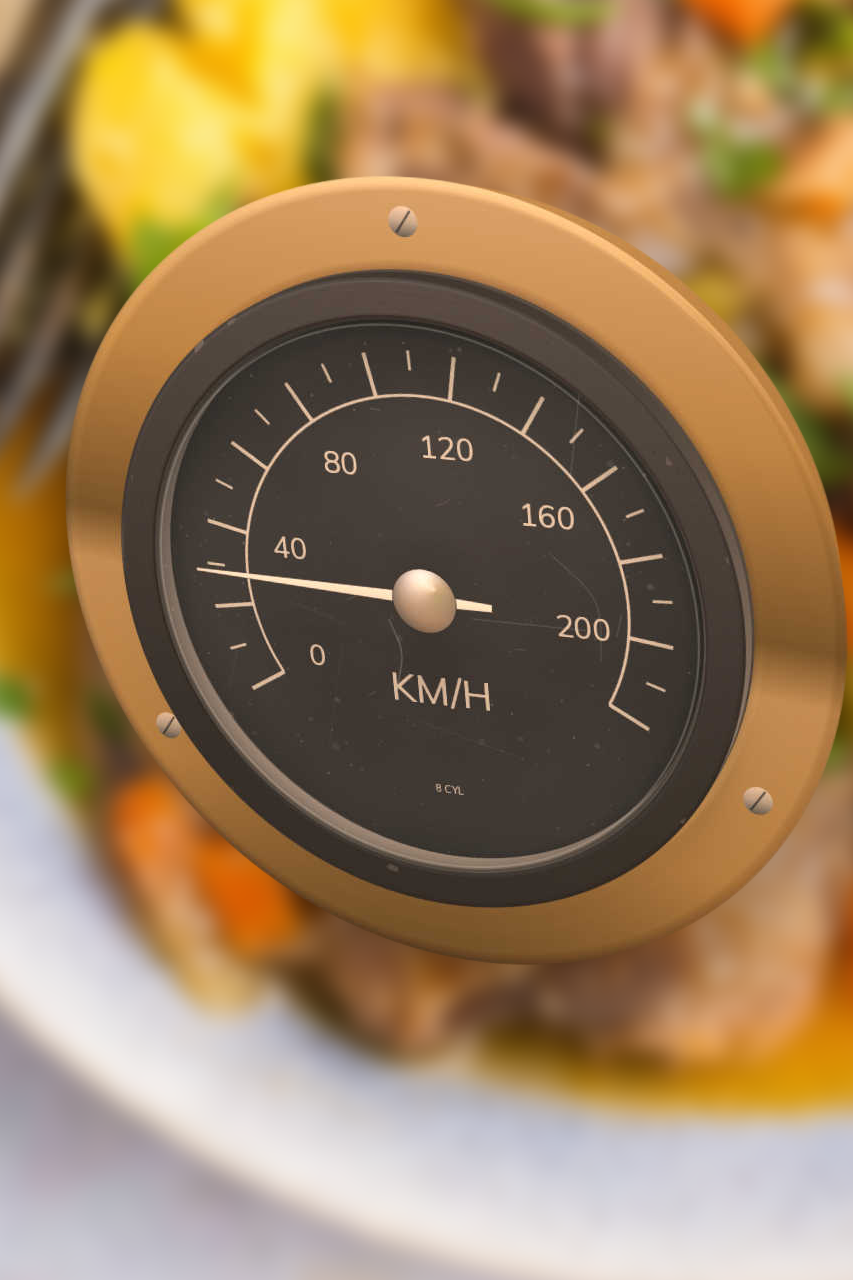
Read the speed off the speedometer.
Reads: 30 km/h
